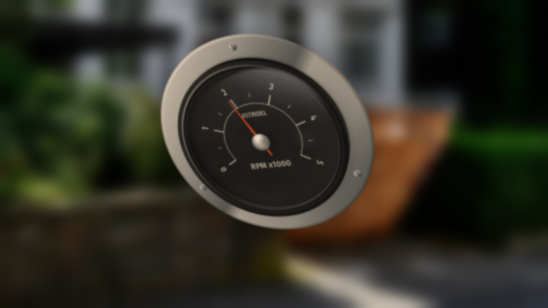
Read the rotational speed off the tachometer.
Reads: 2000 rpm
